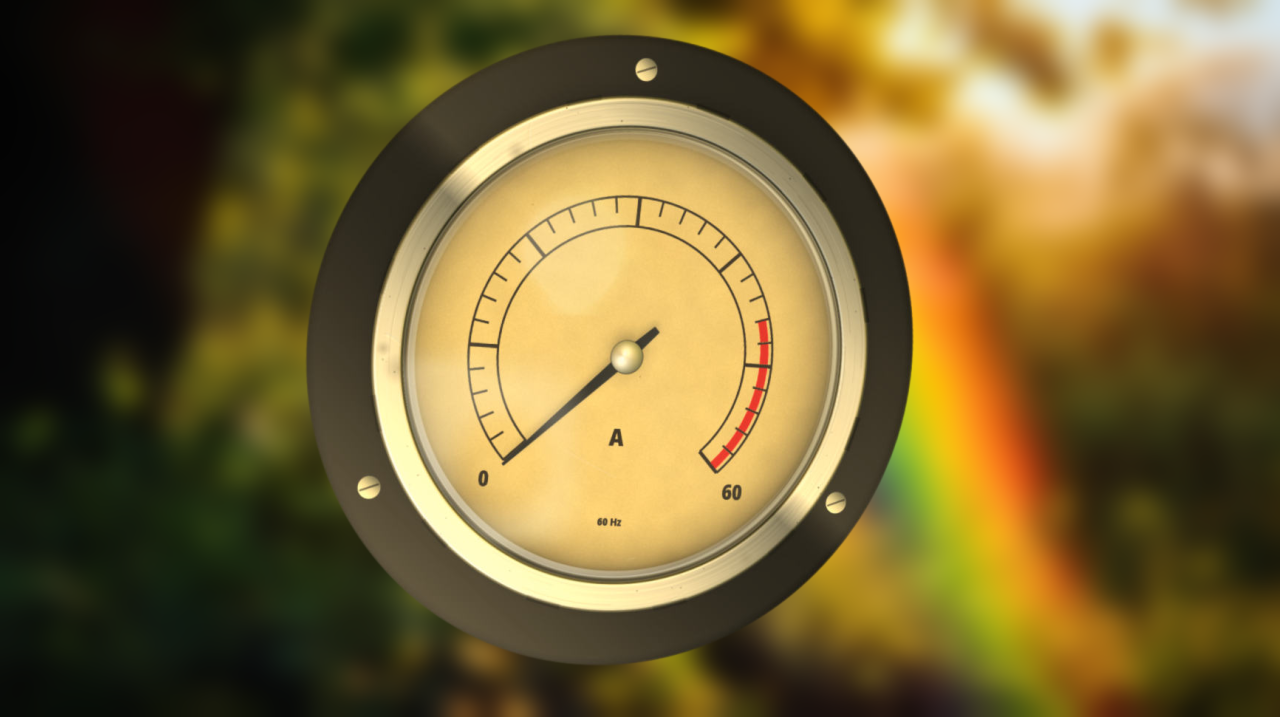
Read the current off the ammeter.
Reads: 0 A
